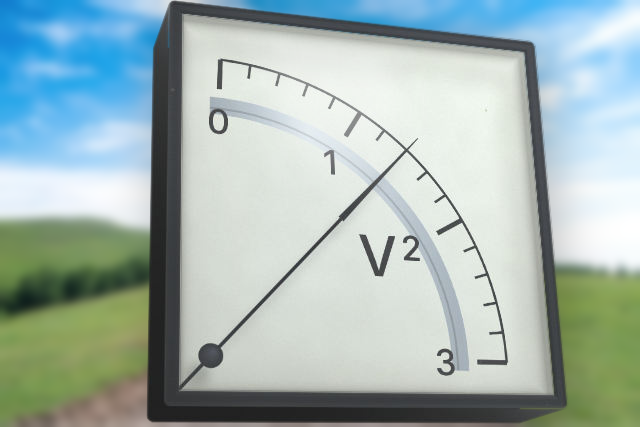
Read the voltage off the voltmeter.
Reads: 1.4 V
